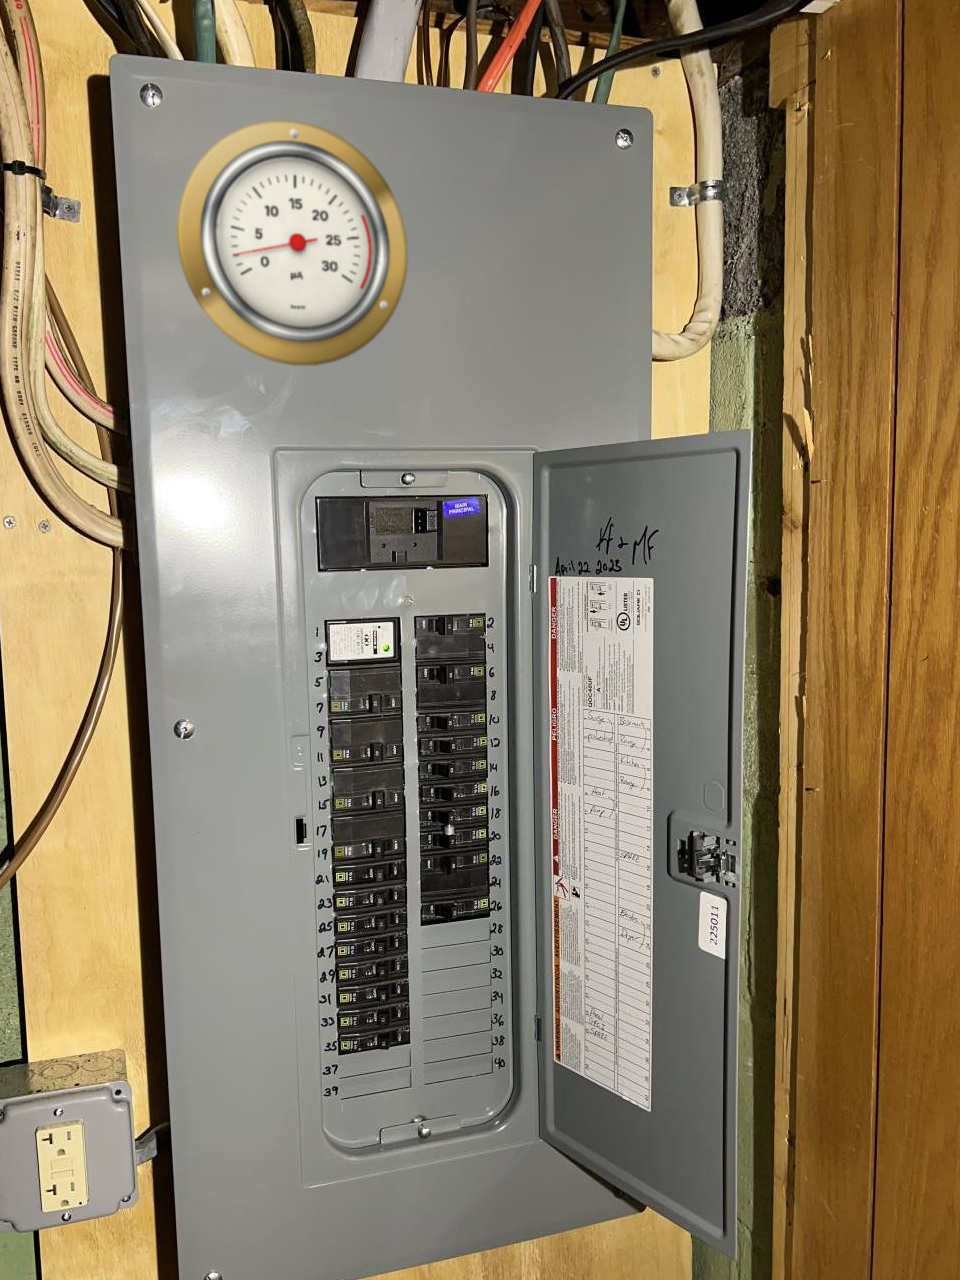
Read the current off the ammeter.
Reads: 2 µA
